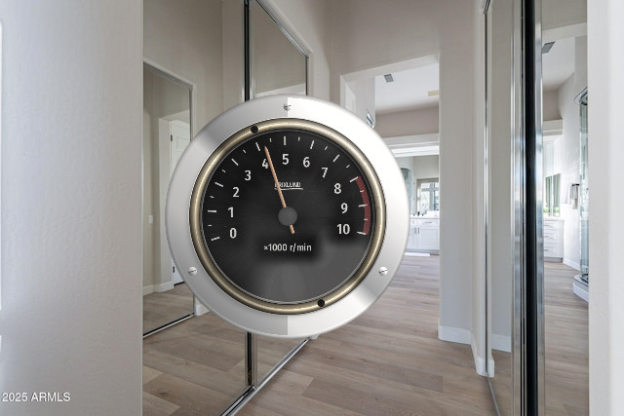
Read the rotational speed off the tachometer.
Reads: 4250 rpm
